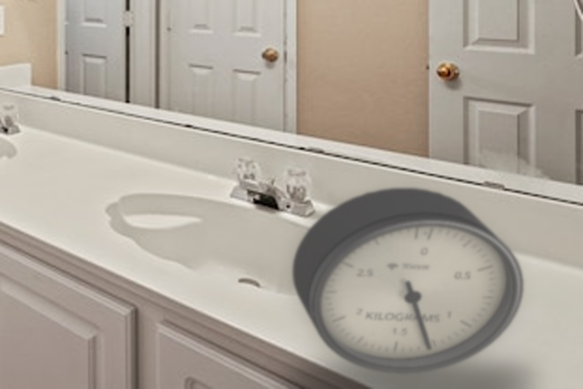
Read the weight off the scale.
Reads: 1.3 kg
